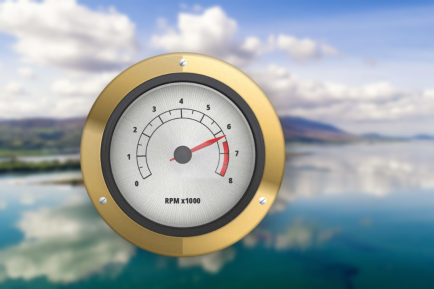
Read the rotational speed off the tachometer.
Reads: 6250 rpm
